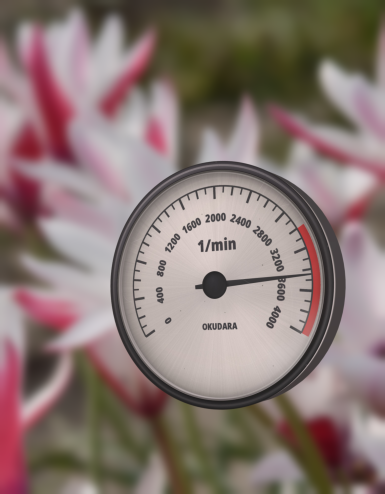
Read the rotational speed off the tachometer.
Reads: 3450 rpm
